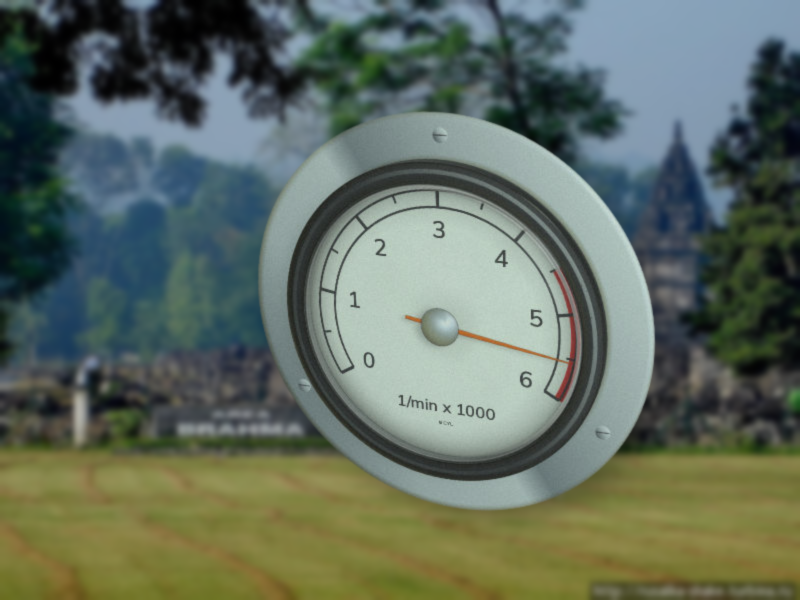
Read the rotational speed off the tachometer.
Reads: 5500 rpm
